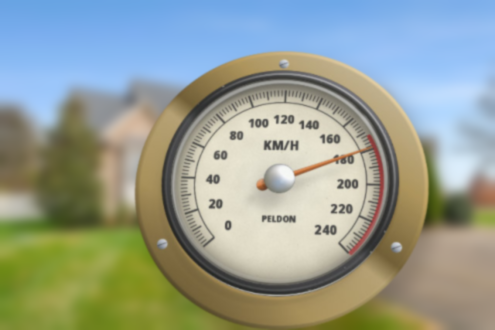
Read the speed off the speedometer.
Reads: 180 km/h
